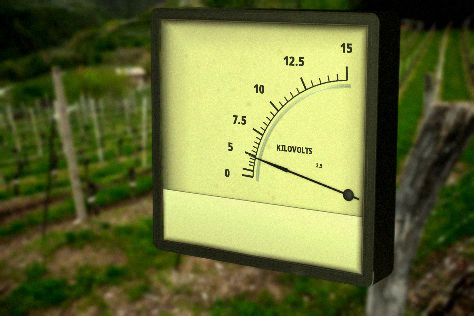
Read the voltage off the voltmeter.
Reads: 5 kV
